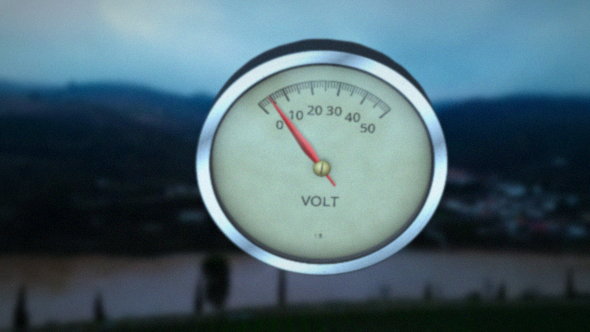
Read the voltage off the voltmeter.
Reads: 5 V
